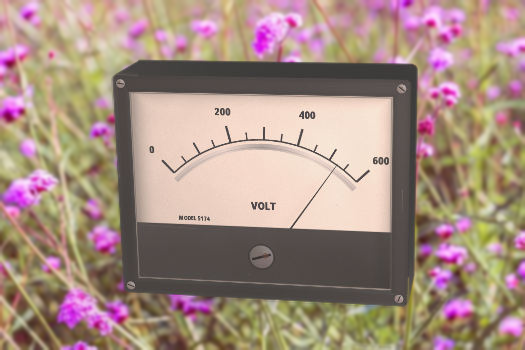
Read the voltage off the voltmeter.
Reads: 525 V
